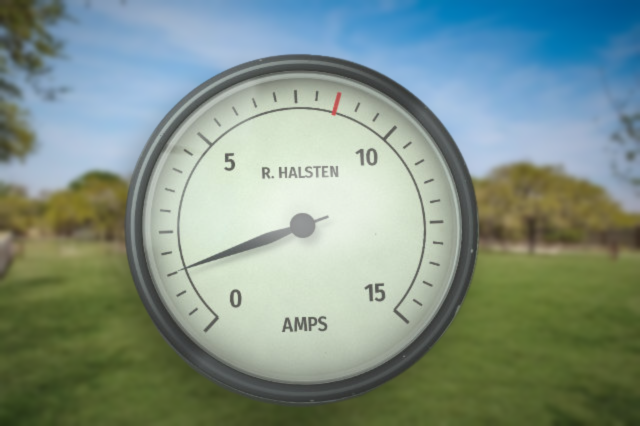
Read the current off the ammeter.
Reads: 1.5 A
